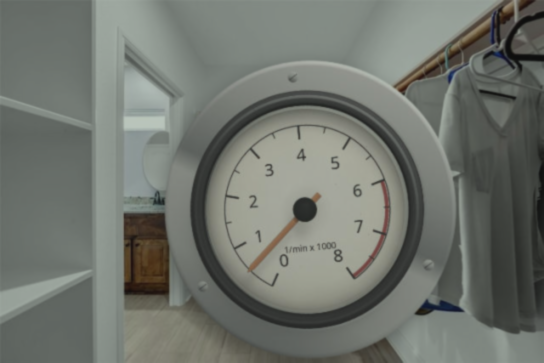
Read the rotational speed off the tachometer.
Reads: 500 rpm
